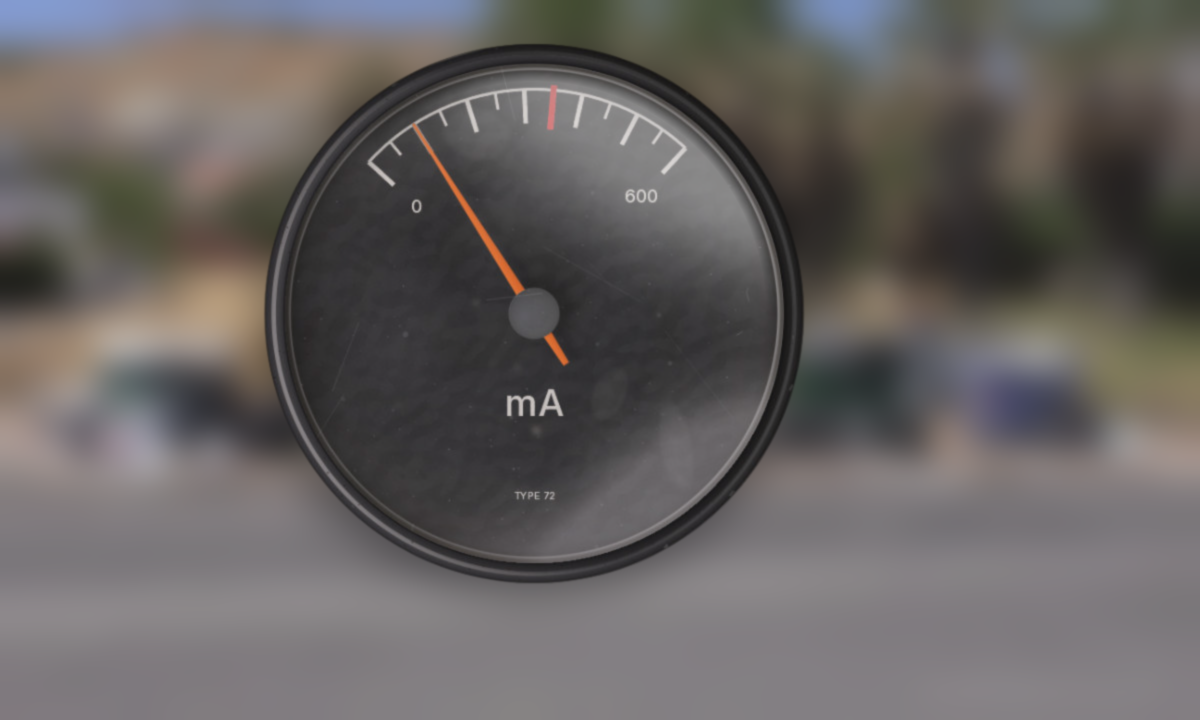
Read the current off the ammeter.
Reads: 100 mA
